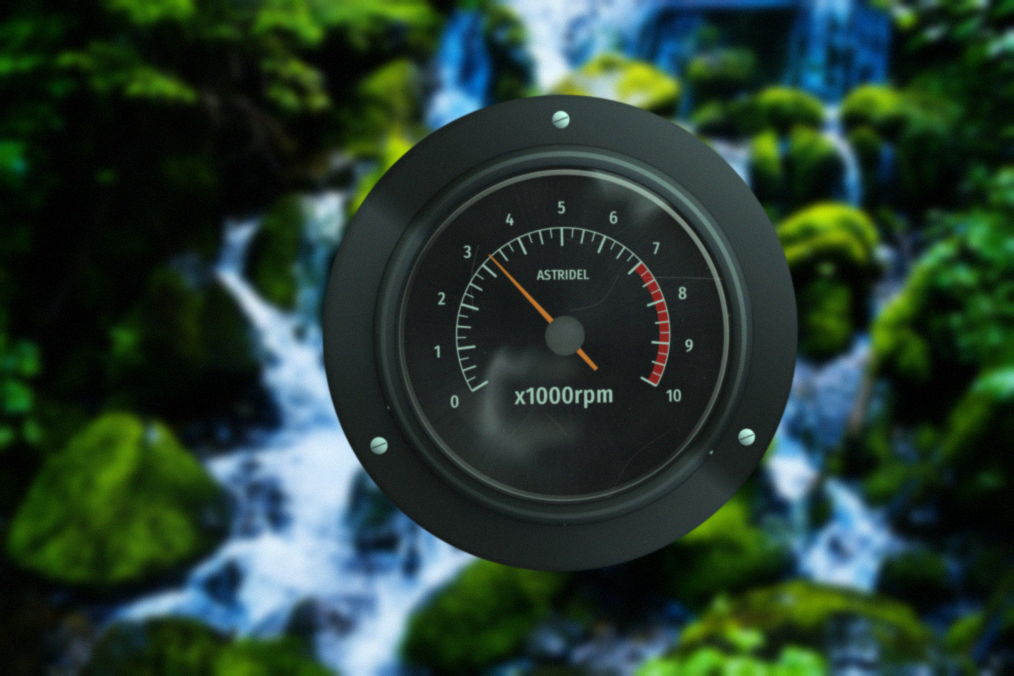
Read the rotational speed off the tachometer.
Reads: 3250 rpm
